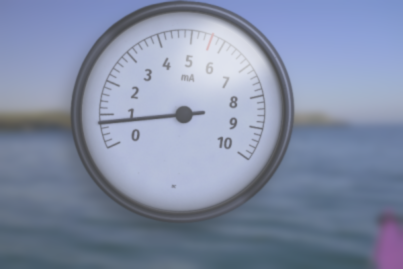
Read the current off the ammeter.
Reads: 0.8 mA
